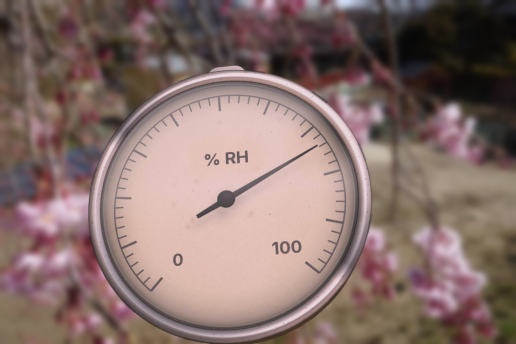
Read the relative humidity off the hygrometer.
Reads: 74 %
